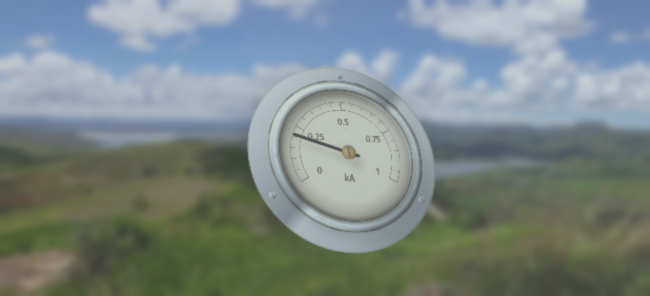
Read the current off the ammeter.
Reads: 0.2 kA
